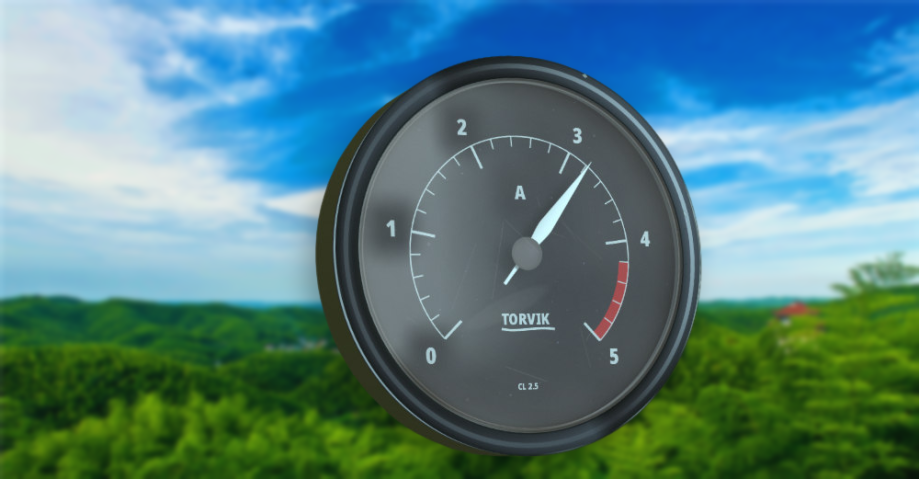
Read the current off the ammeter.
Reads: 3.2 A
